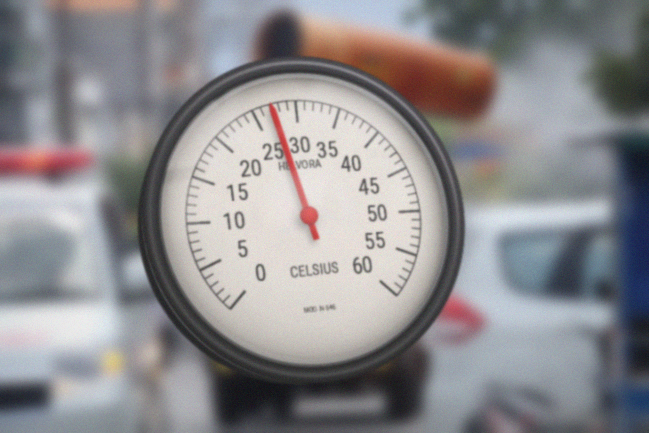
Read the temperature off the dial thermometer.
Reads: 27 °C
